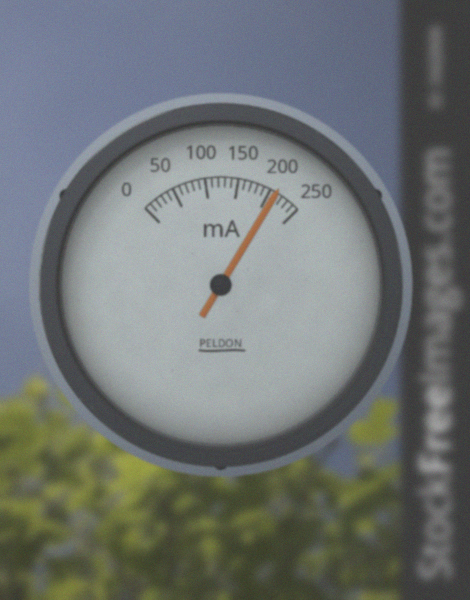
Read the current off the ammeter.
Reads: 210 mA
